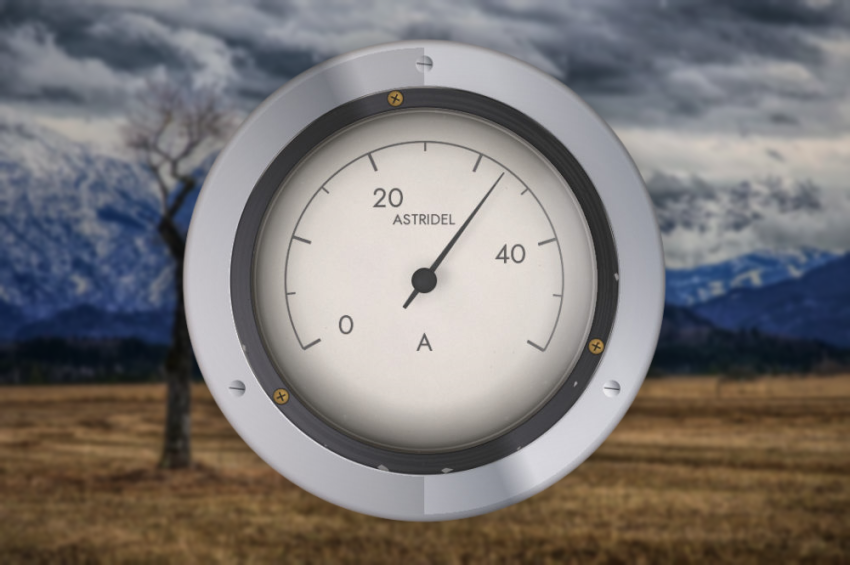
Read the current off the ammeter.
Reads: 32.5 A
